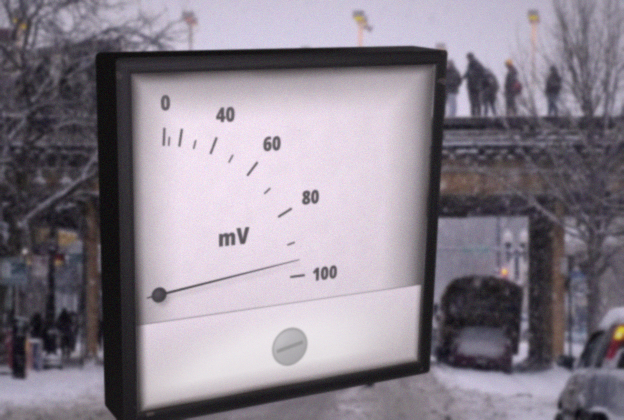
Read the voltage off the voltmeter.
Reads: 95 mV
